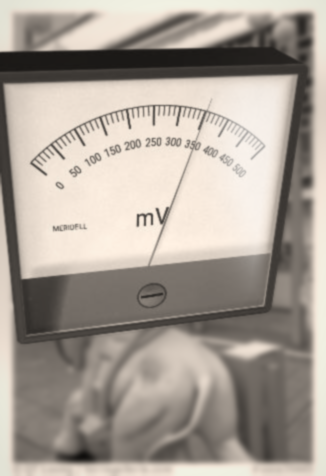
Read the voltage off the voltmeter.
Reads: 350 mV
